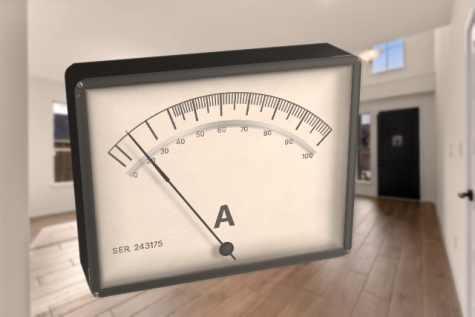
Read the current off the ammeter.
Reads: 20 A
